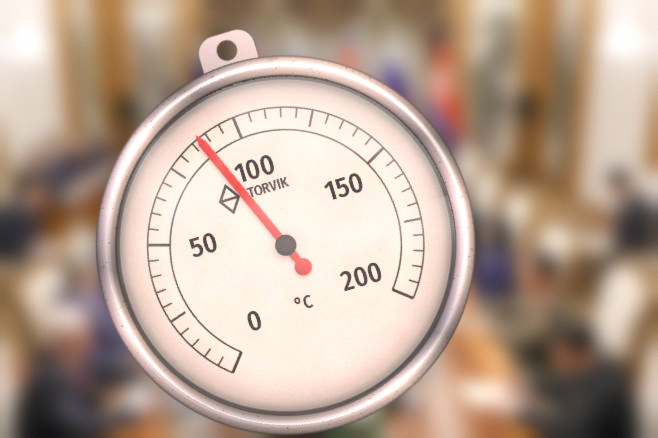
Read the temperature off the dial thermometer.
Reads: 87.5 °C
